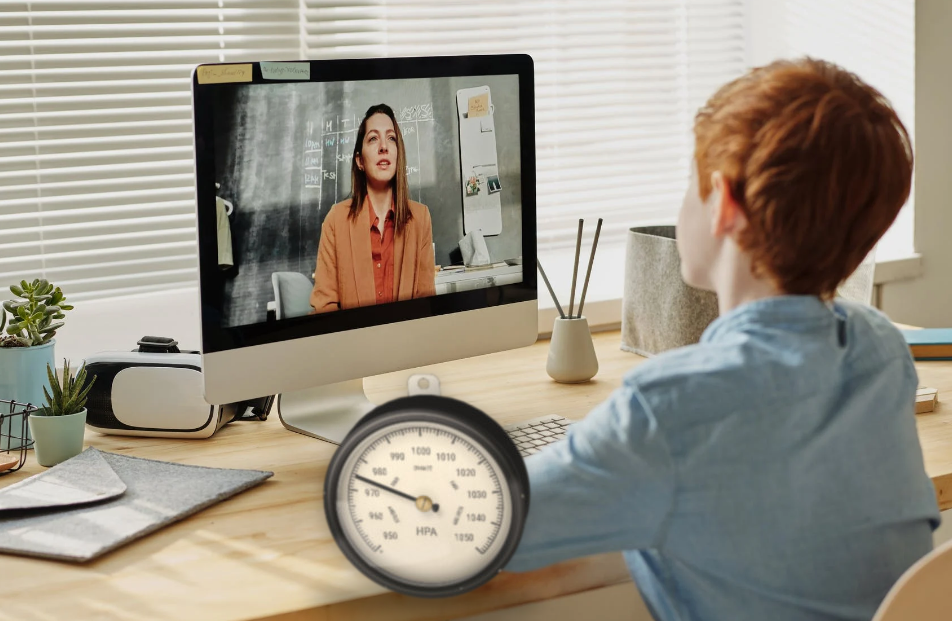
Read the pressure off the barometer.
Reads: 975 hPa
